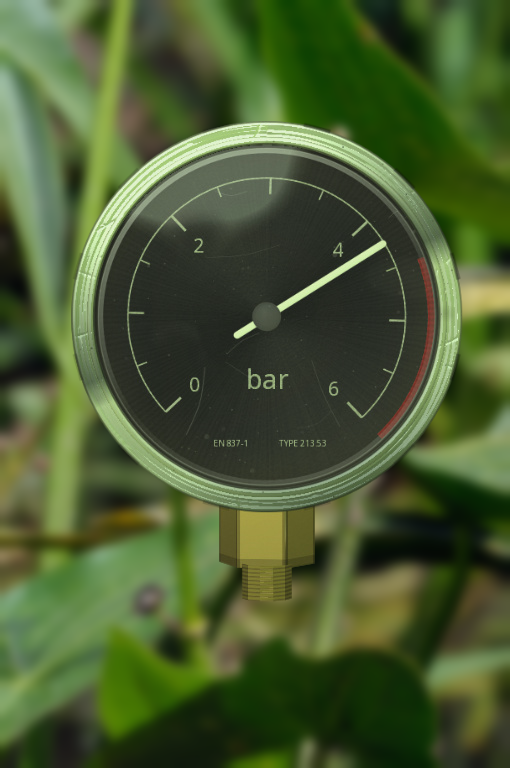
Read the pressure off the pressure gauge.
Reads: 4.25 bar
